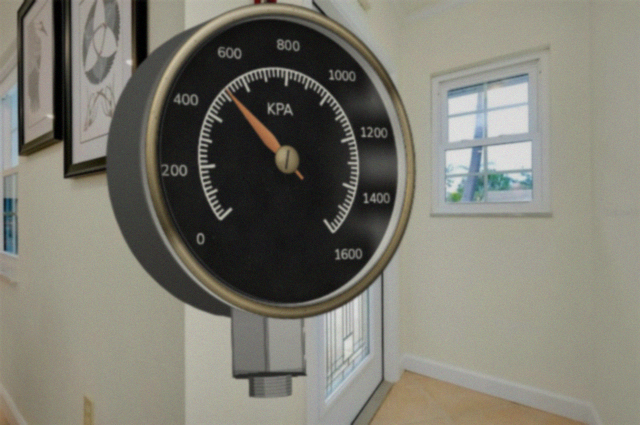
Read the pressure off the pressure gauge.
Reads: 500 kPa
